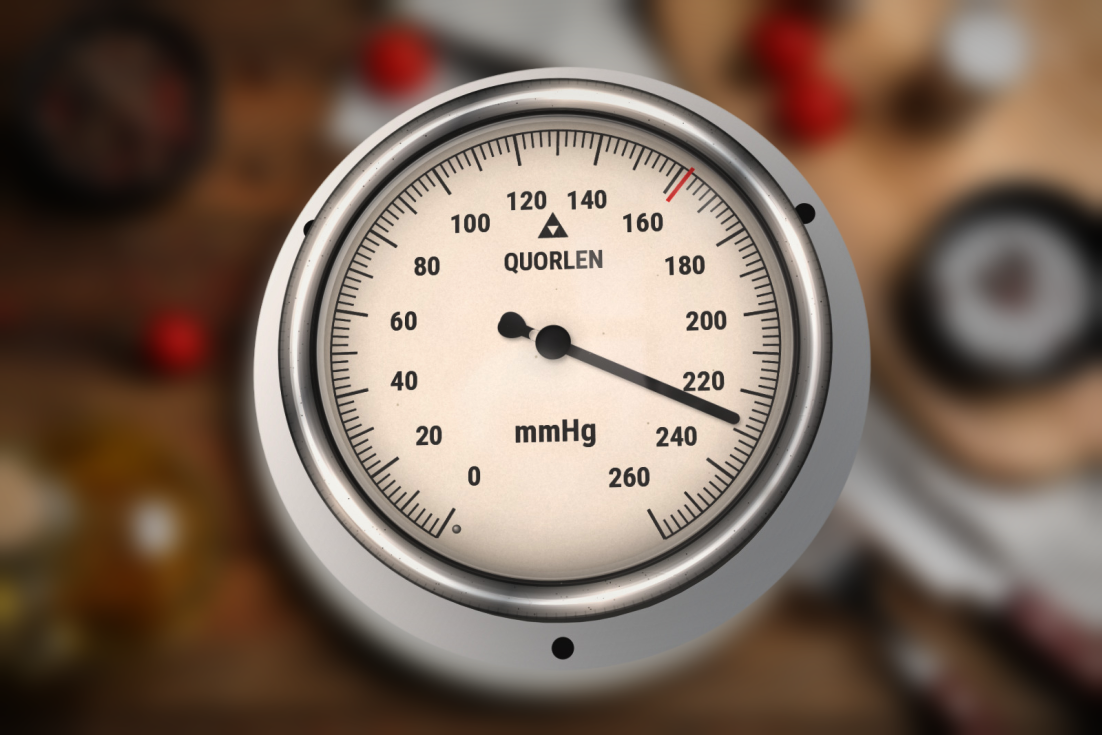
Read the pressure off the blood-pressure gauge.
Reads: 228 mmHg
